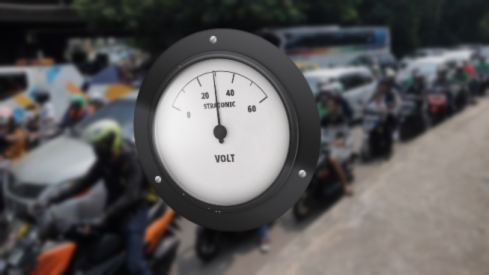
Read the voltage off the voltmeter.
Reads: 30 V
